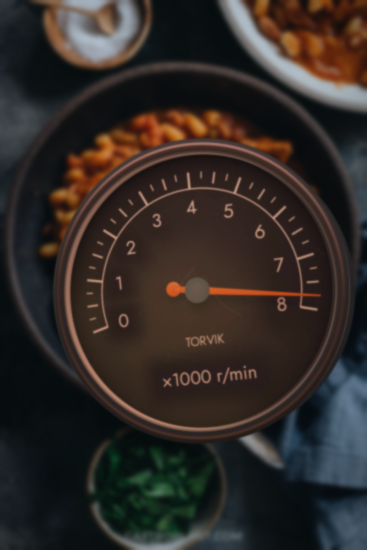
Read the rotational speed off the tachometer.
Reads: 7750 rpm
